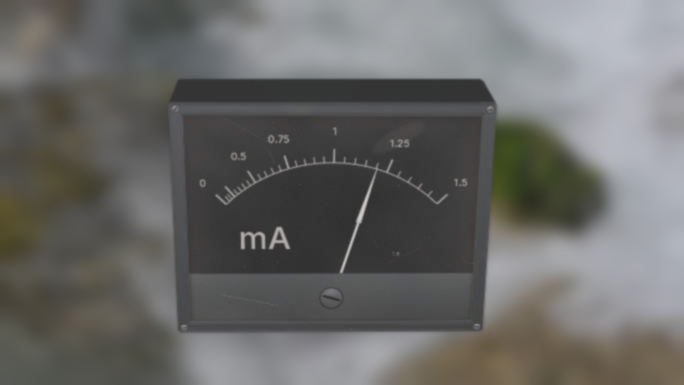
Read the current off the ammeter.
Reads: 1.2 mA
